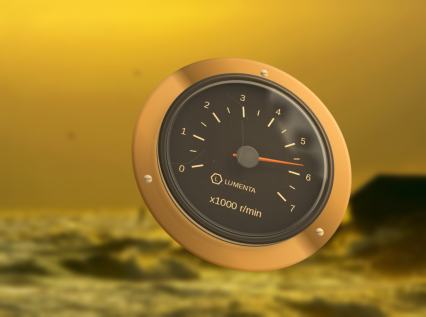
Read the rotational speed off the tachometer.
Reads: 5750 rpm
